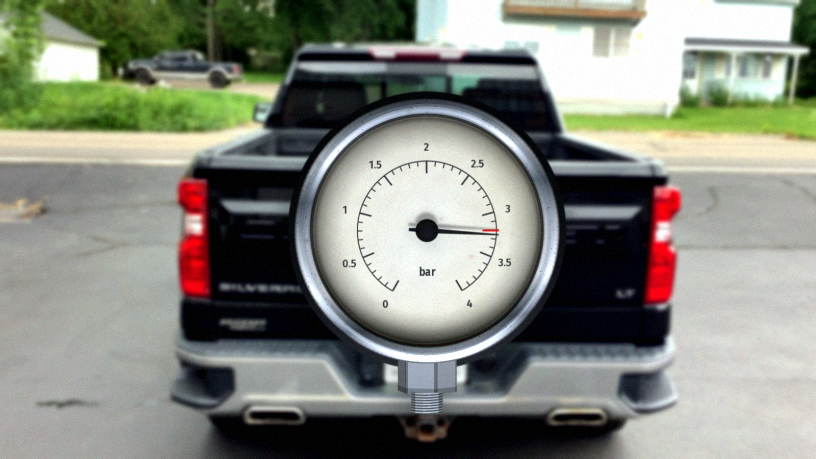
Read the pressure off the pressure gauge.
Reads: 3.25 bar
